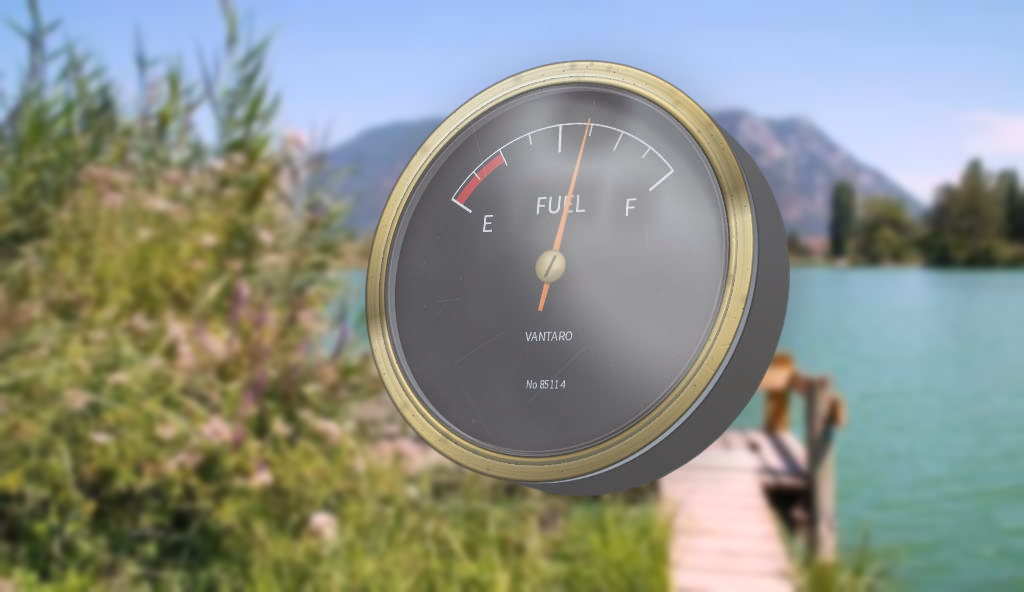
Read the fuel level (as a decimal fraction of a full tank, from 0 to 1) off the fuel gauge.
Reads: 0.625
